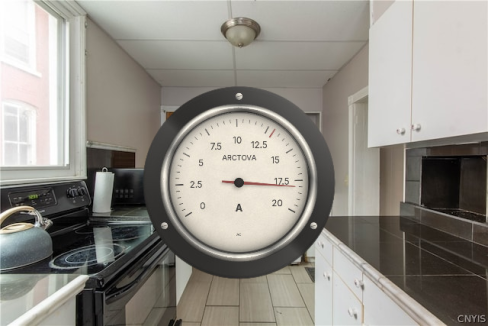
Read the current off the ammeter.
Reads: 18 A
